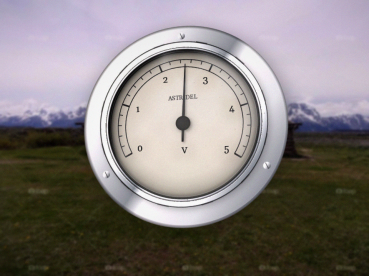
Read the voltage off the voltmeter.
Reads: 2.5 V
